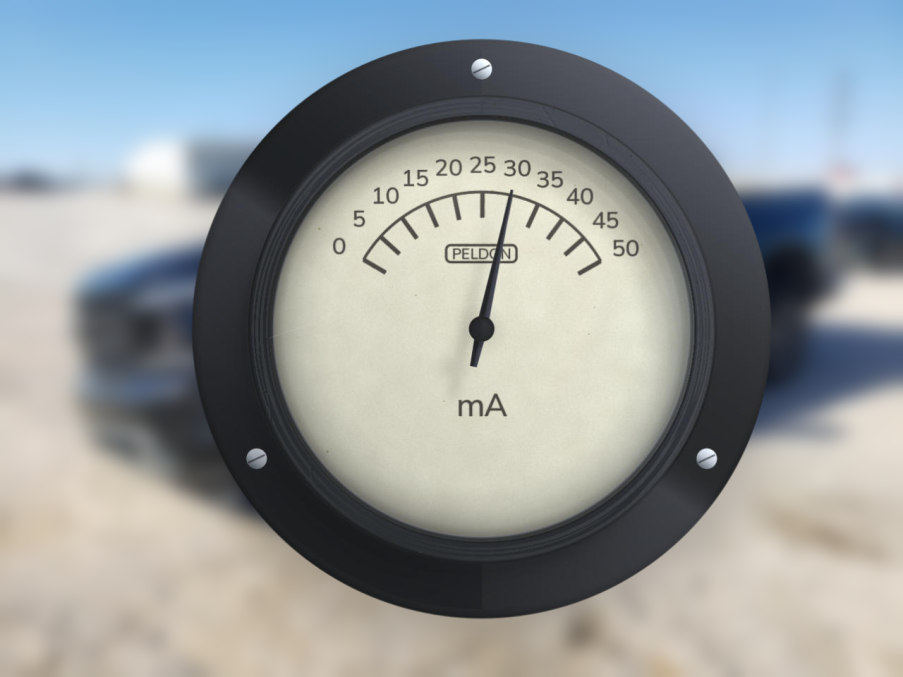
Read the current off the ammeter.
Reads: 30 mA
